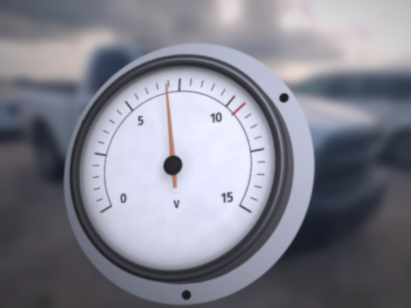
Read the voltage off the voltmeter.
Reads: 7 V
